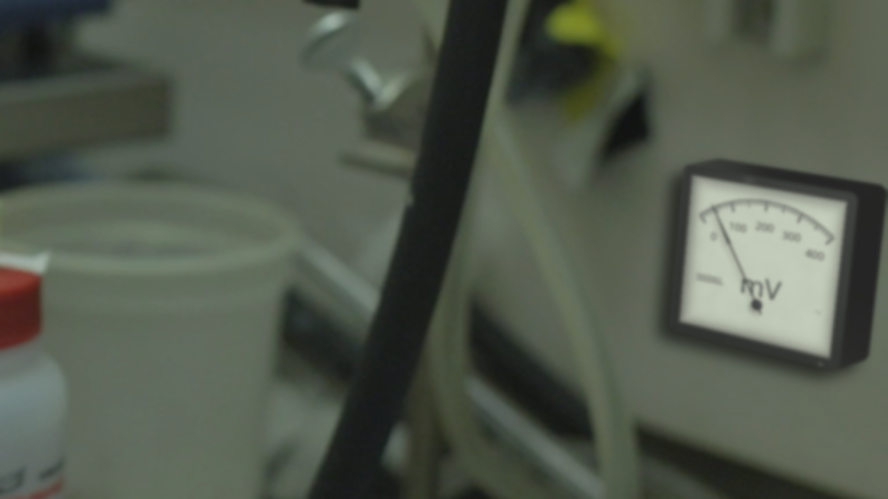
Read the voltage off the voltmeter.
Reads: 50 mV
